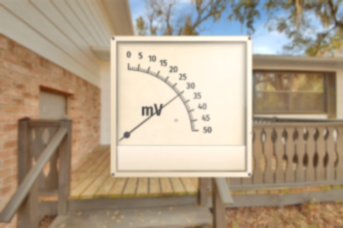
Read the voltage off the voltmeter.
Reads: 30 mV
